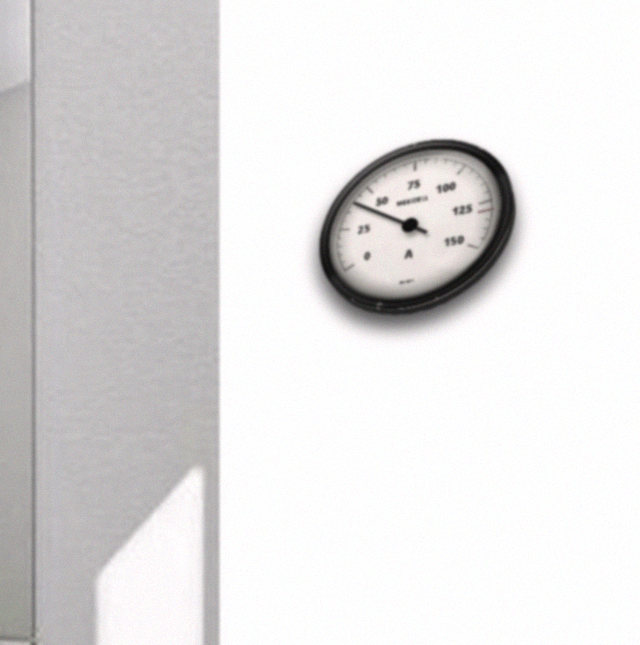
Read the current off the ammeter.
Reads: 40 A
